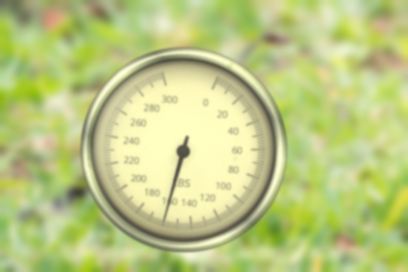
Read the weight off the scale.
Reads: 160 lb
